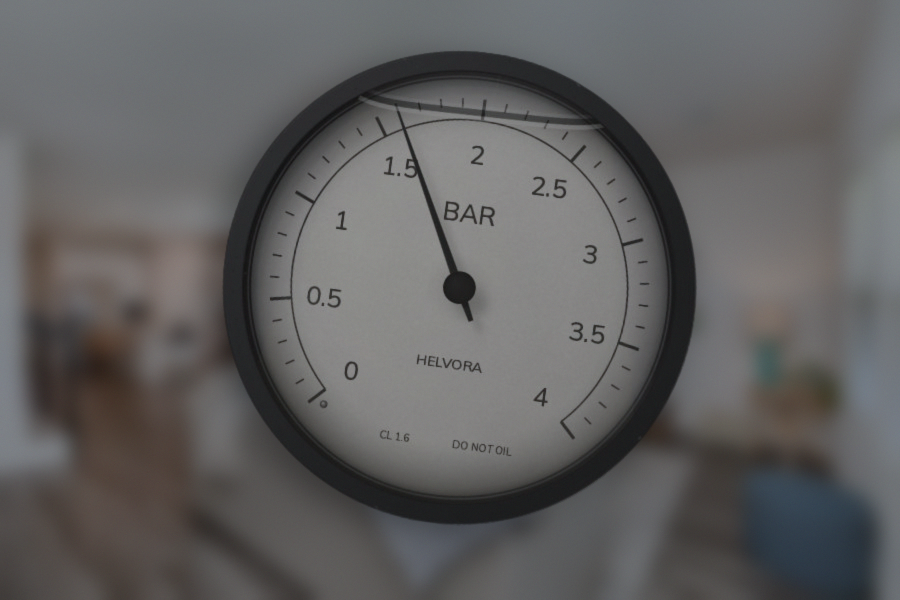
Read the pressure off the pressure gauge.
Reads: 1.6 bar
